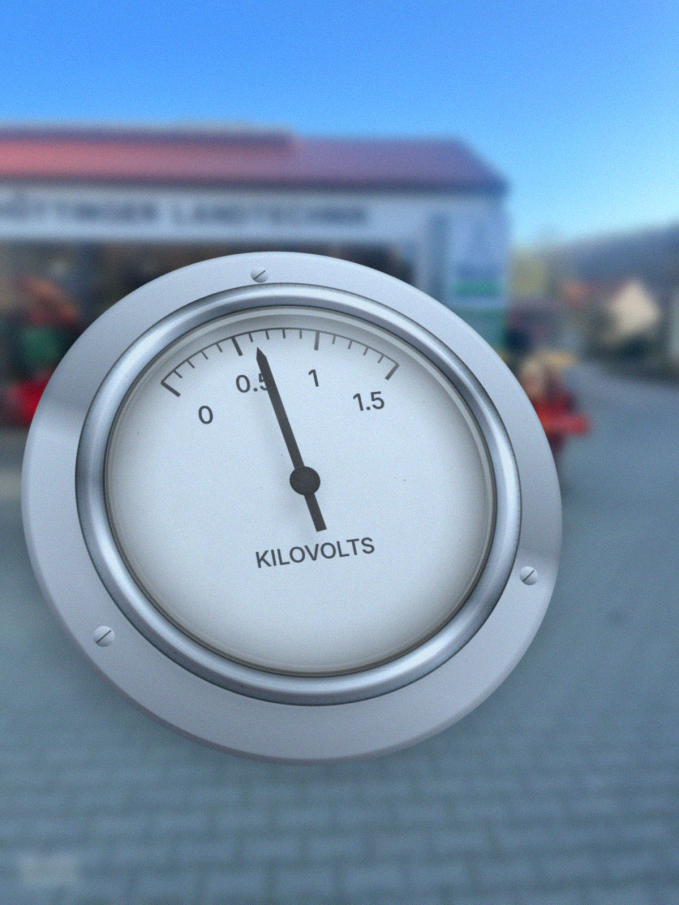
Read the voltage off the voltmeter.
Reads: 0.6 kV
